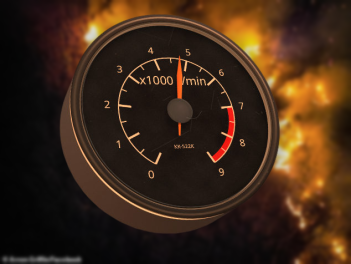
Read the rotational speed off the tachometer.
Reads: 4750 rpm
